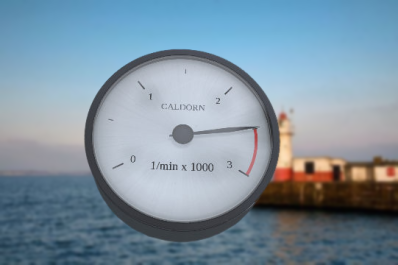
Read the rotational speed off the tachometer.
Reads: 2500 rpm
